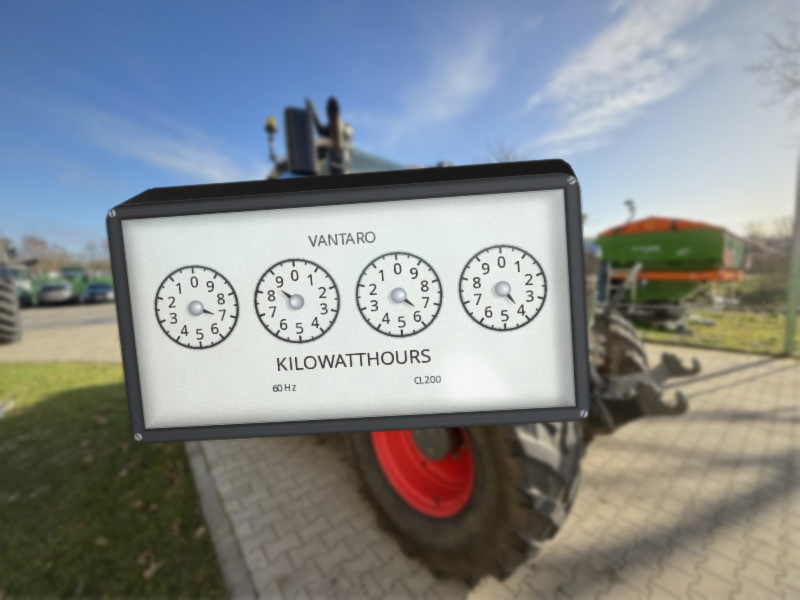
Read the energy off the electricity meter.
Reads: 6864 kWh
